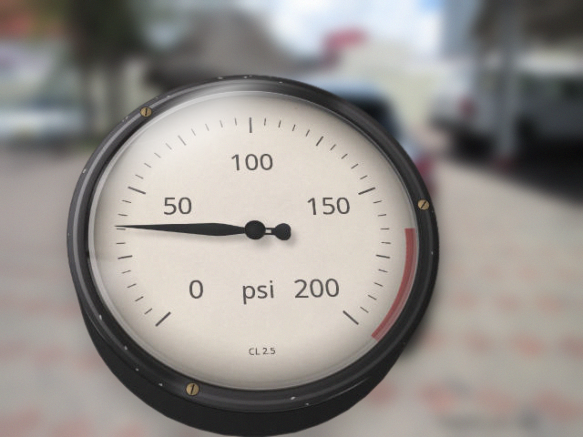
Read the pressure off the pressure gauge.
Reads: 35 psi
